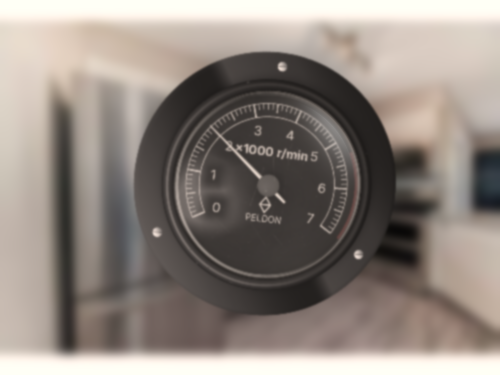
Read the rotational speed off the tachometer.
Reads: 2000 rpm
